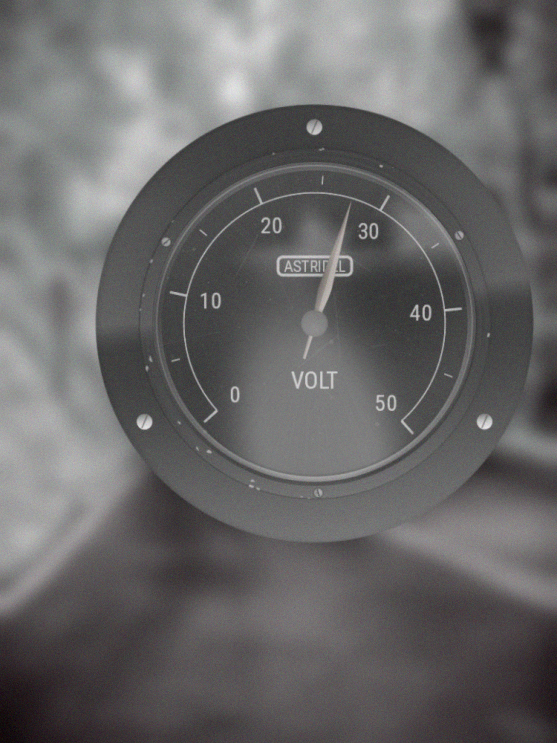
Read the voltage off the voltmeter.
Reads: 27.5 V
